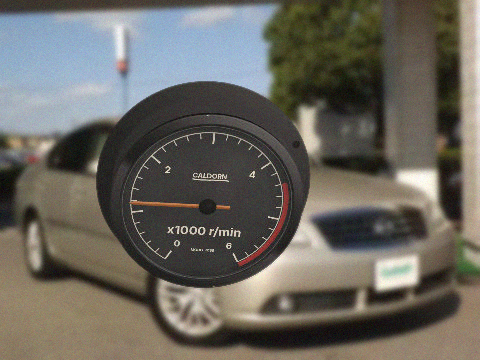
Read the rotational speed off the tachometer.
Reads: 1200 rpm
